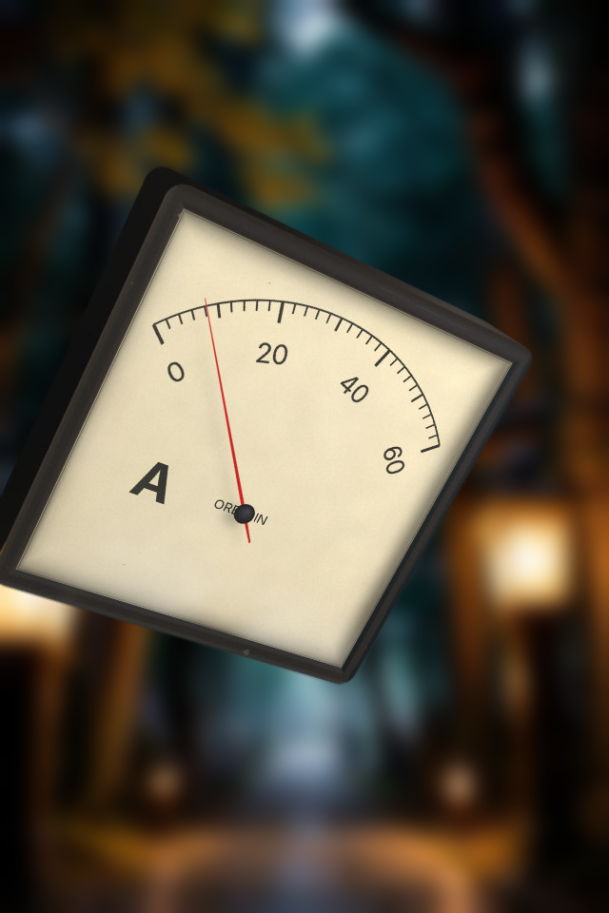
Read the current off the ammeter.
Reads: 8 A
